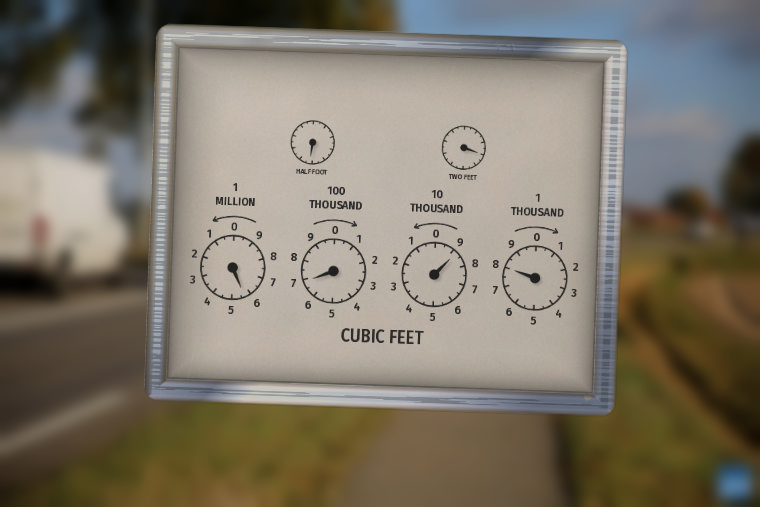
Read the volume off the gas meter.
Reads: 568800 ft³
